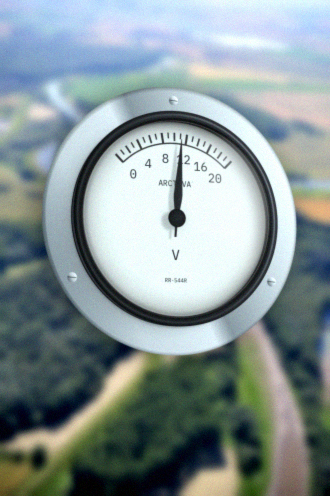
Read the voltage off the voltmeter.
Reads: 11 V
